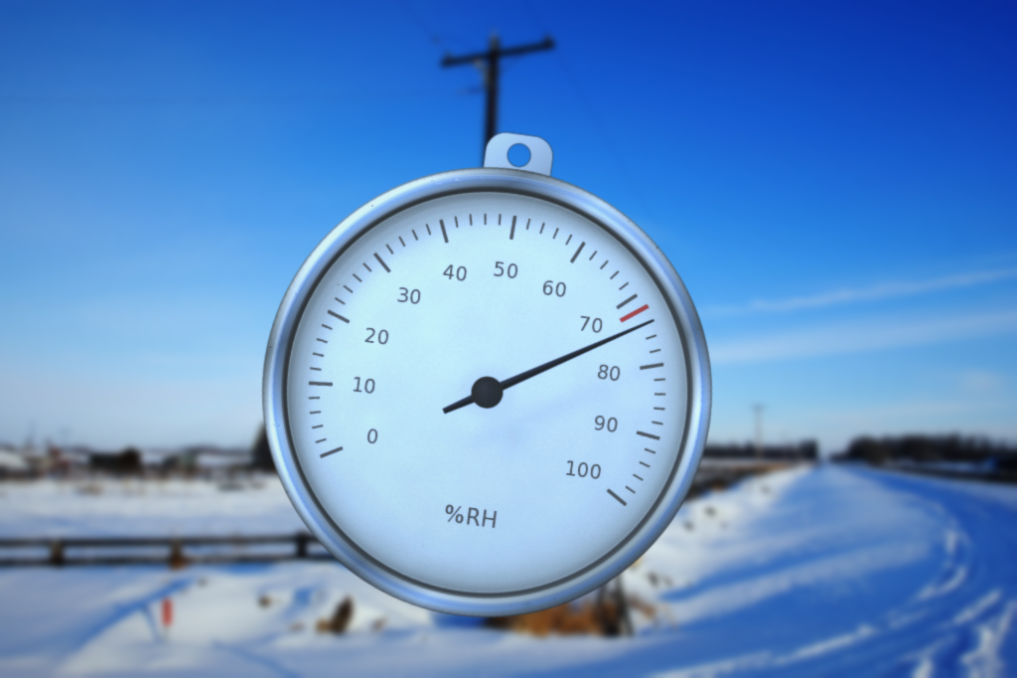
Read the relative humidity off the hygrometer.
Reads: 74 %
